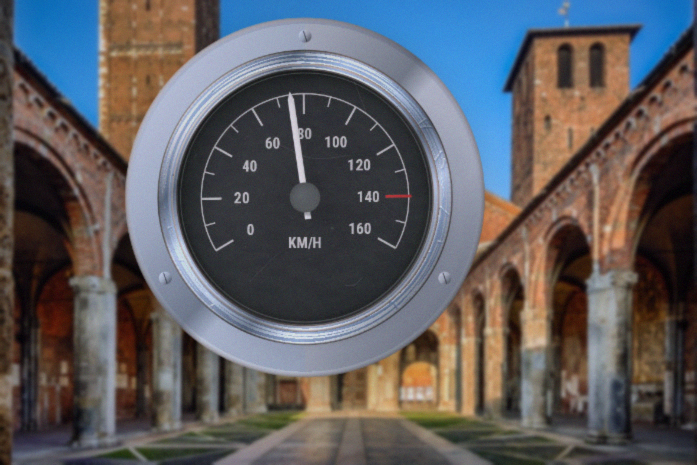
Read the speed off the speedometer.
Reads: 75 km/h
